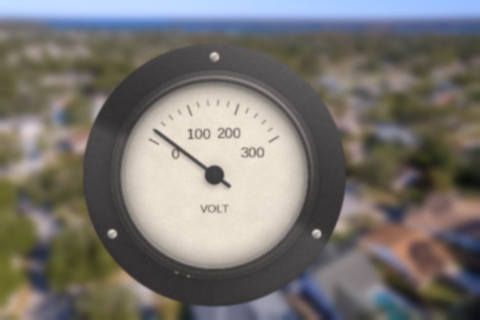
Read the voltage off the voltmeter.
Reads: 20 V
